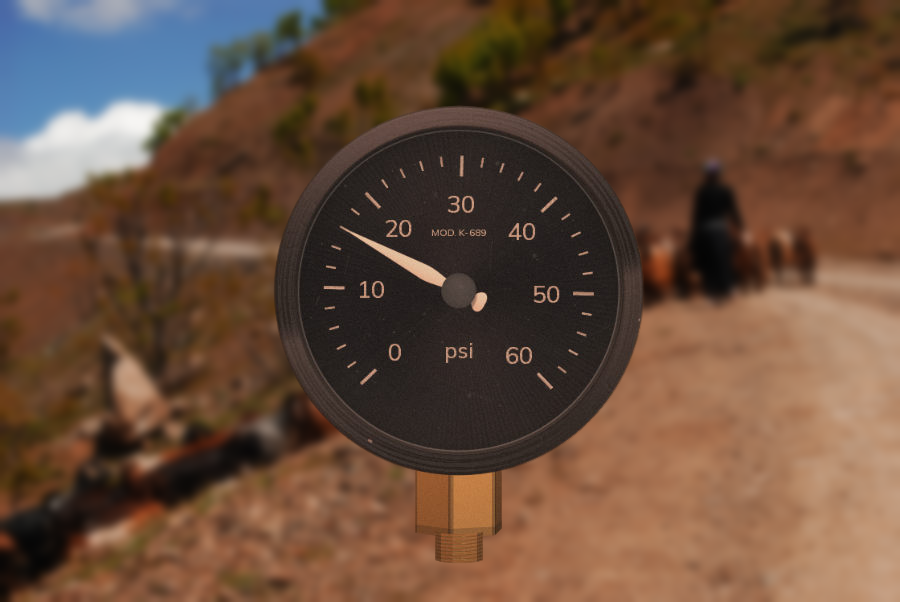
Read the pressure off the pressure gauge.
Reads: 16 psi
